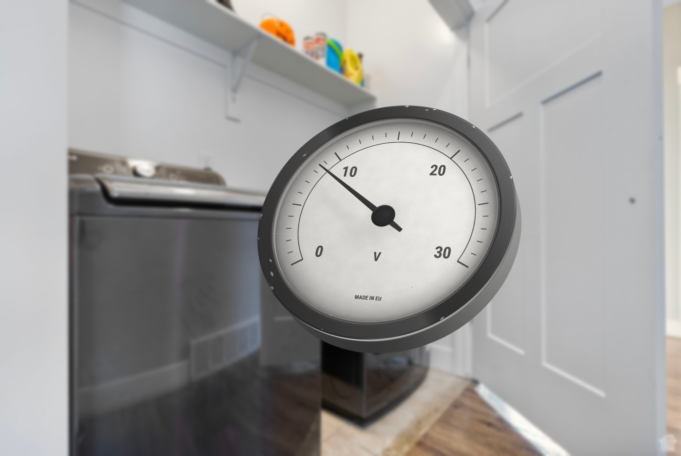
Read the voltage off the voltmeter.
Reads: 8.5 V
